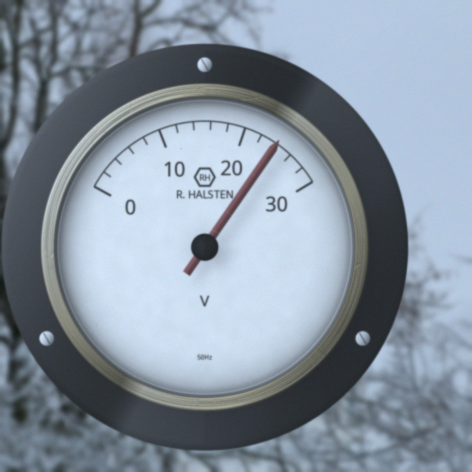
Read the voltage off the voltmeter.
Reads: 24 V
